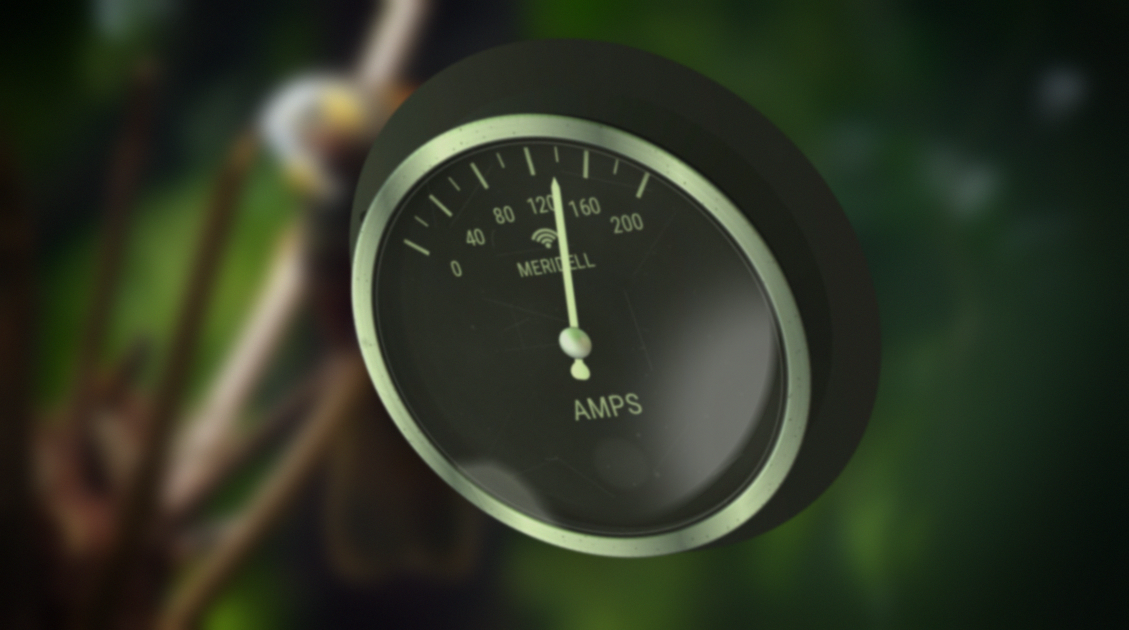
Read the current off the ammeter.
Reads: 140 A
